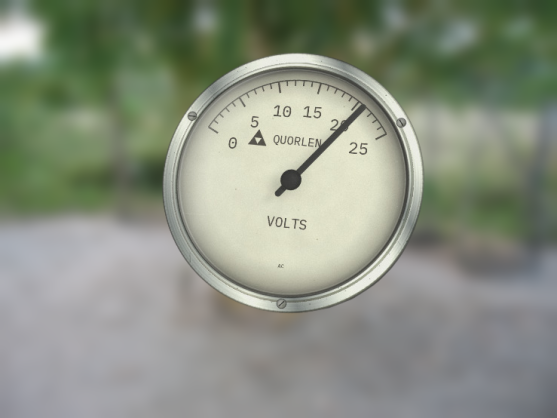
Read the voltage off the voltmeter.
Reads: 21 V
